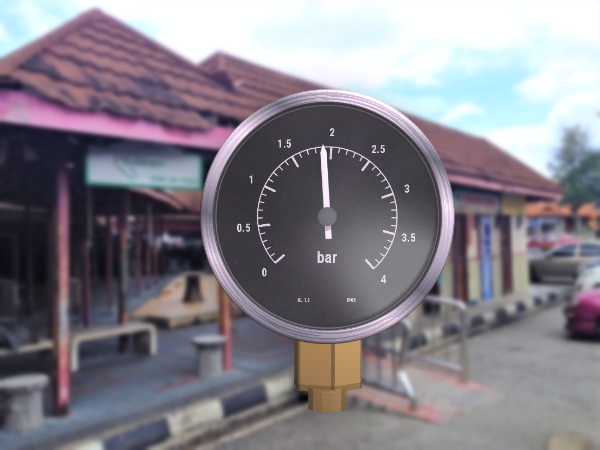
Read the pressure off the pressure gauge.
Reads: 1.9 bar
